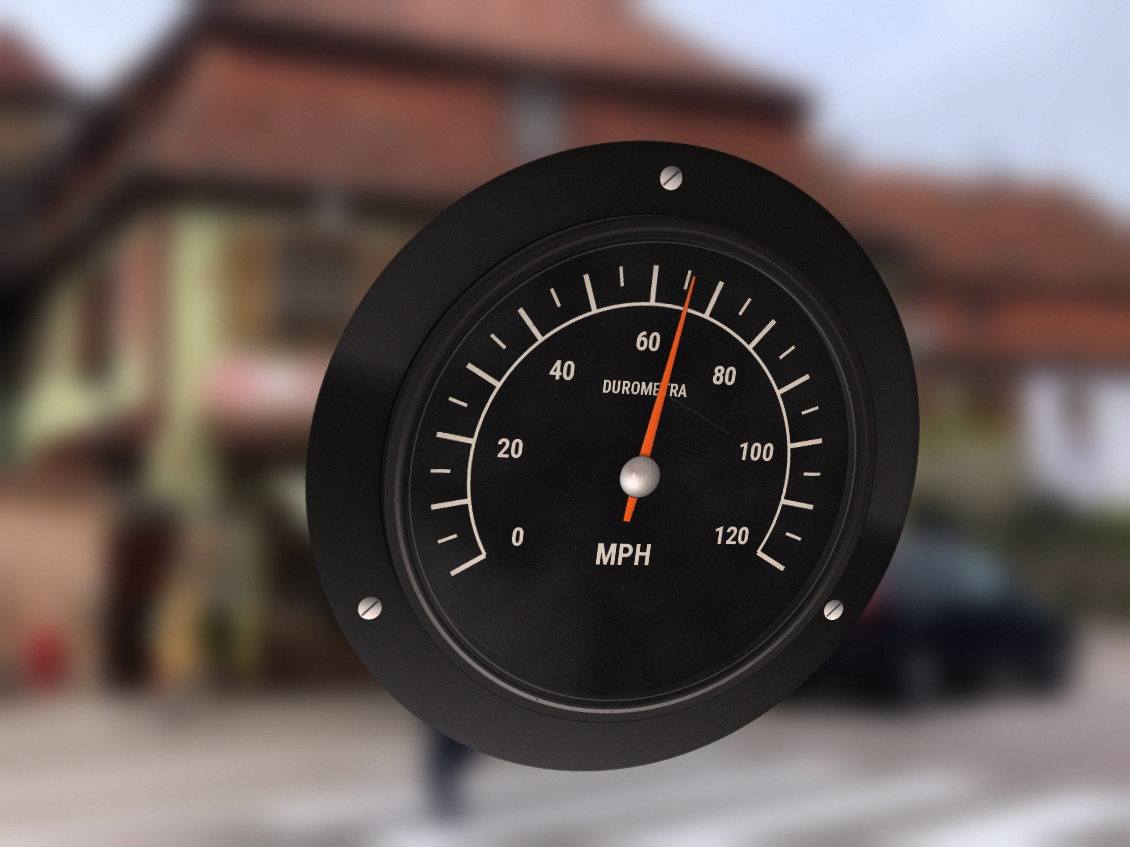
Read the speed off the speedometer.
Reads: 65 mph
